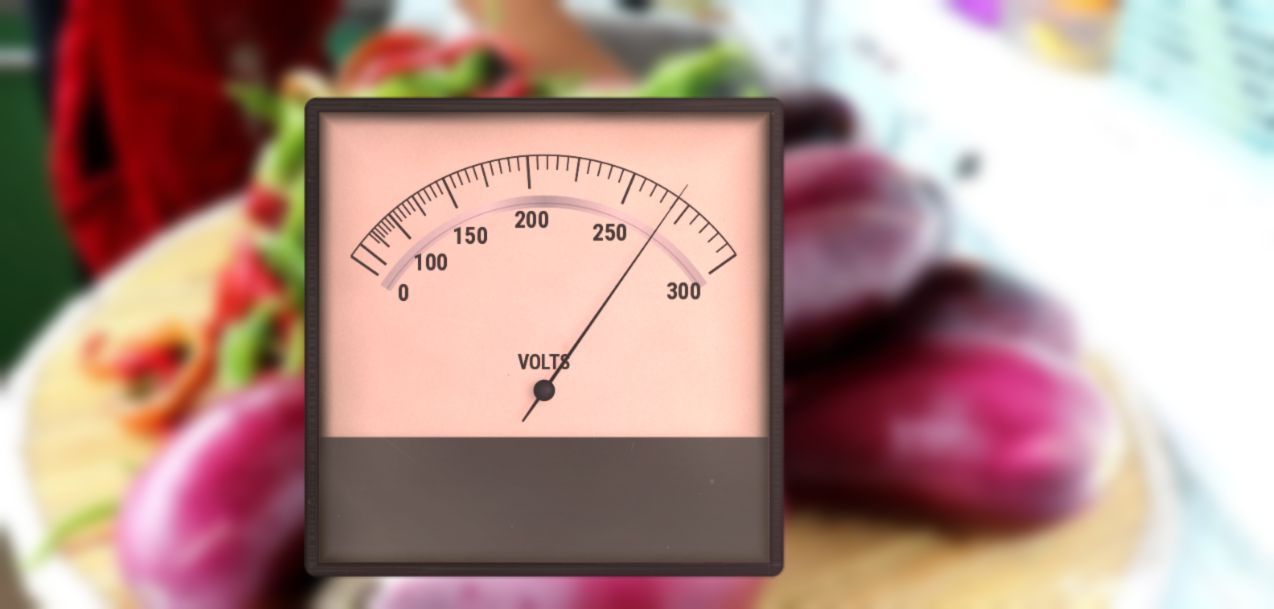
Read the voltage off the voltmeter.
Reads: 270 V
